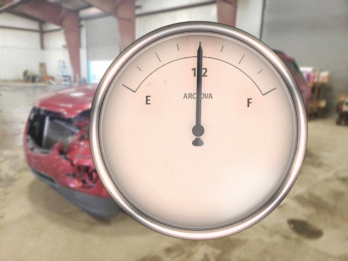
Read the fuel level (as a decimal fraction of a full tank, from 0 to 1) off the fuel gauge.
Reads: 0.5
